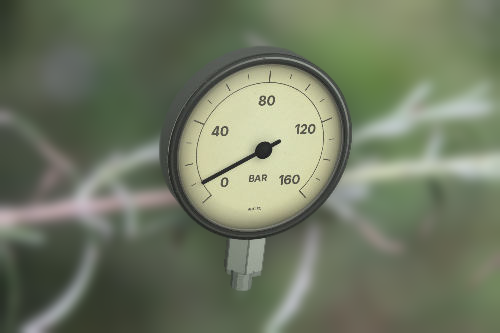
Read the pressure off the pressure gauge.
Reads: 10 bar
